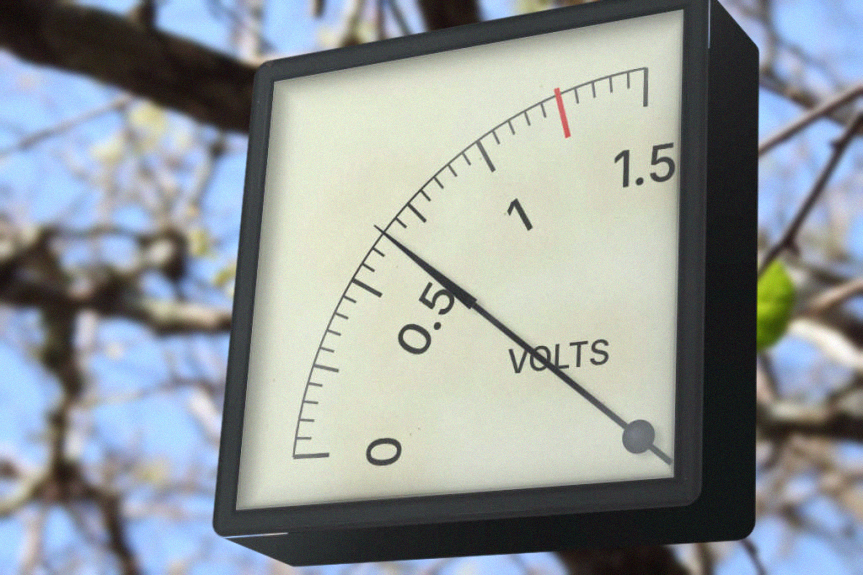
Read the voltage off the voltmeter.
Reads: 0.65 V
